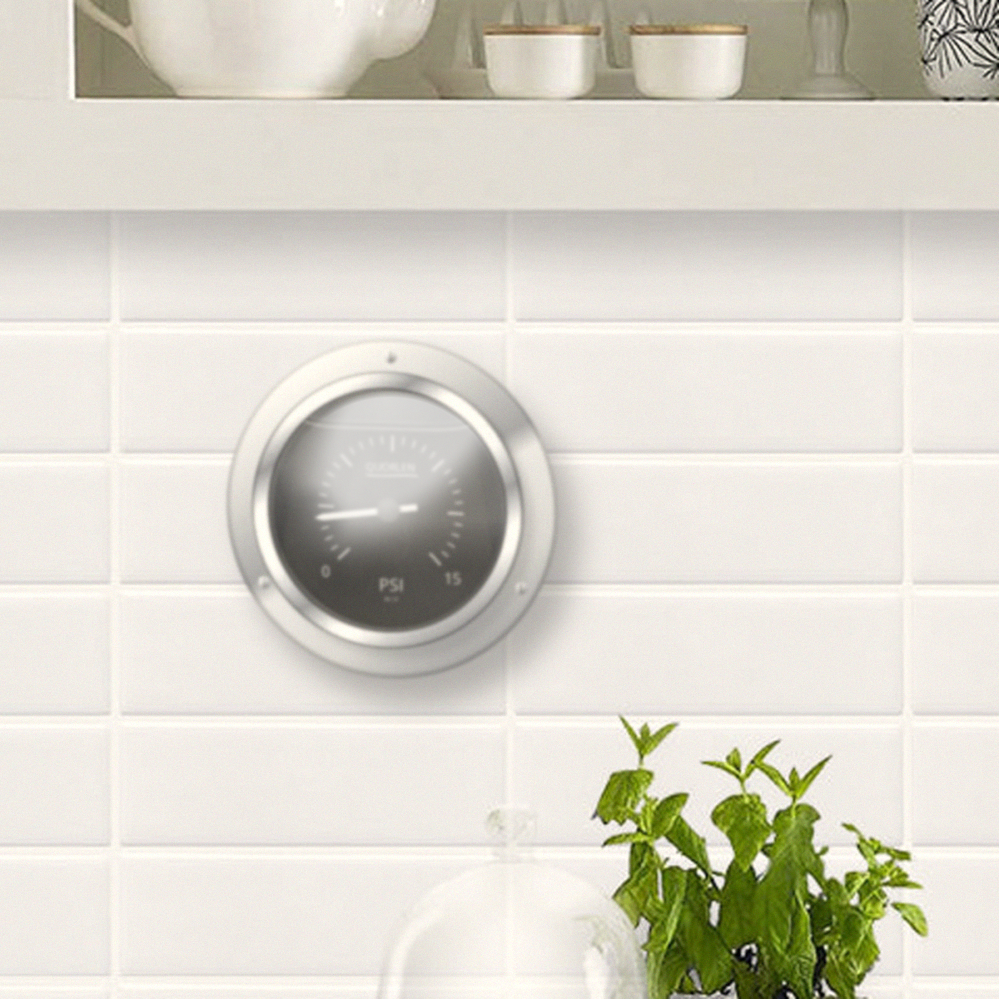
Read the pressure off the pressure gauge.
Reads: 2 psi
